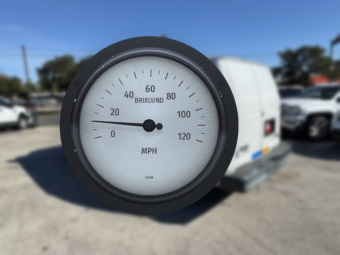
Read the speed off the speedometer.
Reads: 10 mph
